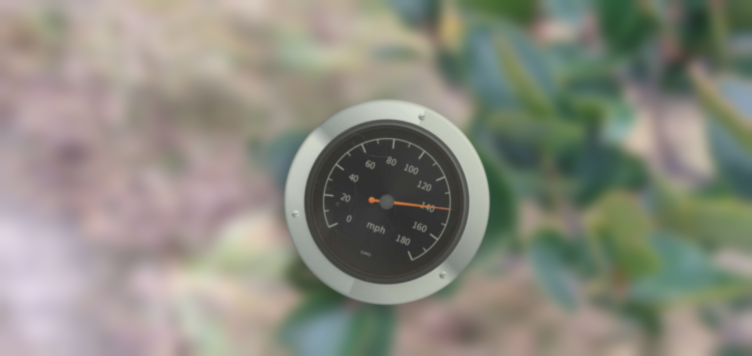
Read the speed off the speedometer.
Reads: 140 mph
